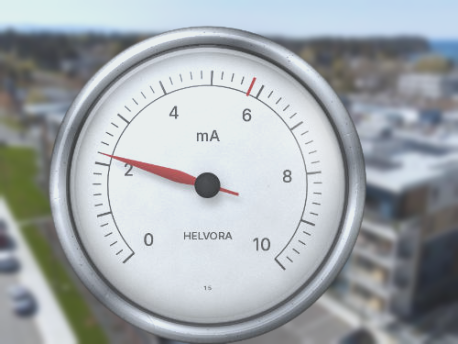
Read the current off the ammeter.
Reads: 2.2 mA
